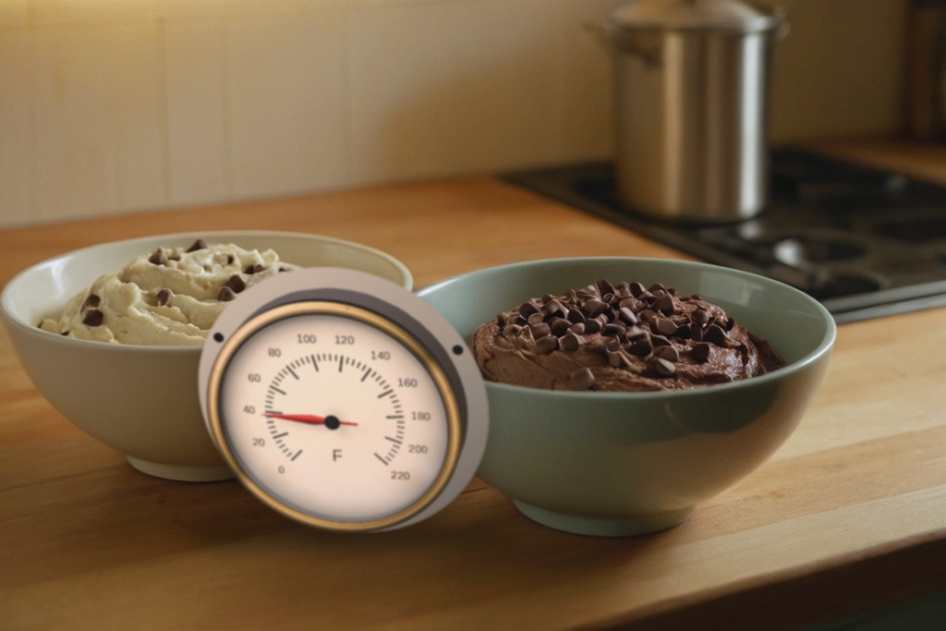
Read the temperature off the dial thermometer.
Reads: 40 °F
